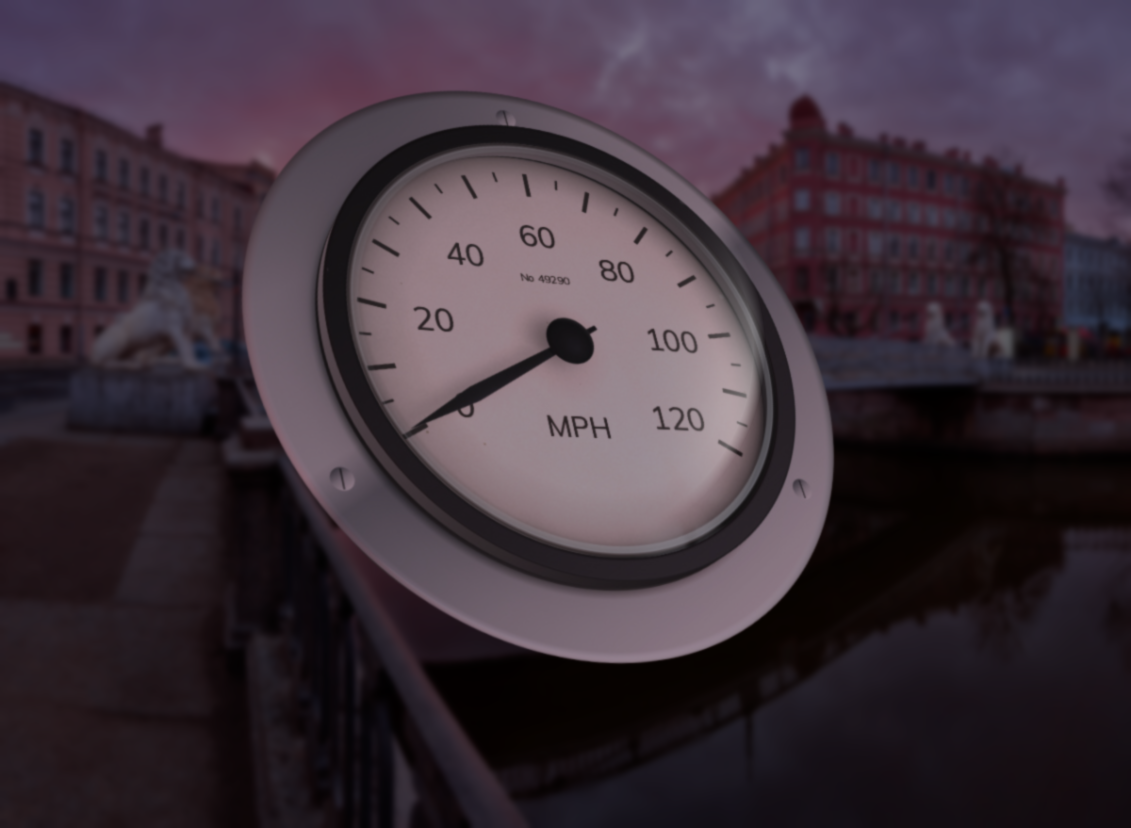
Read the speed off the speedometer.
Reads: 0 mph
